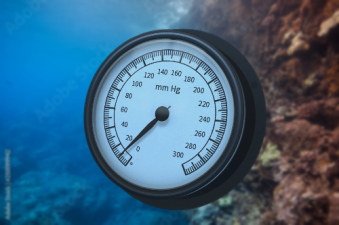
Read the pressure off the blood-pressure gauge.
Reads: 10 mmHg
